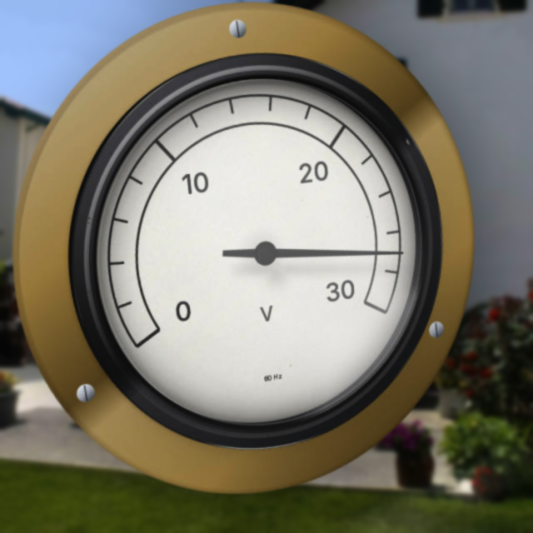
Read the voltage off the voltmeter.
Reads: 27 V
